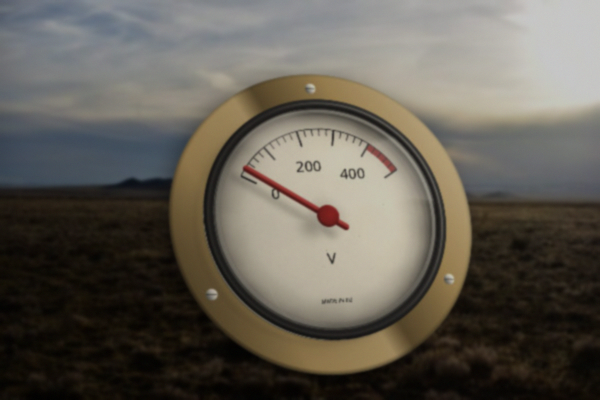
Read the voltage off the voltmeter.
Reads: 20 V
